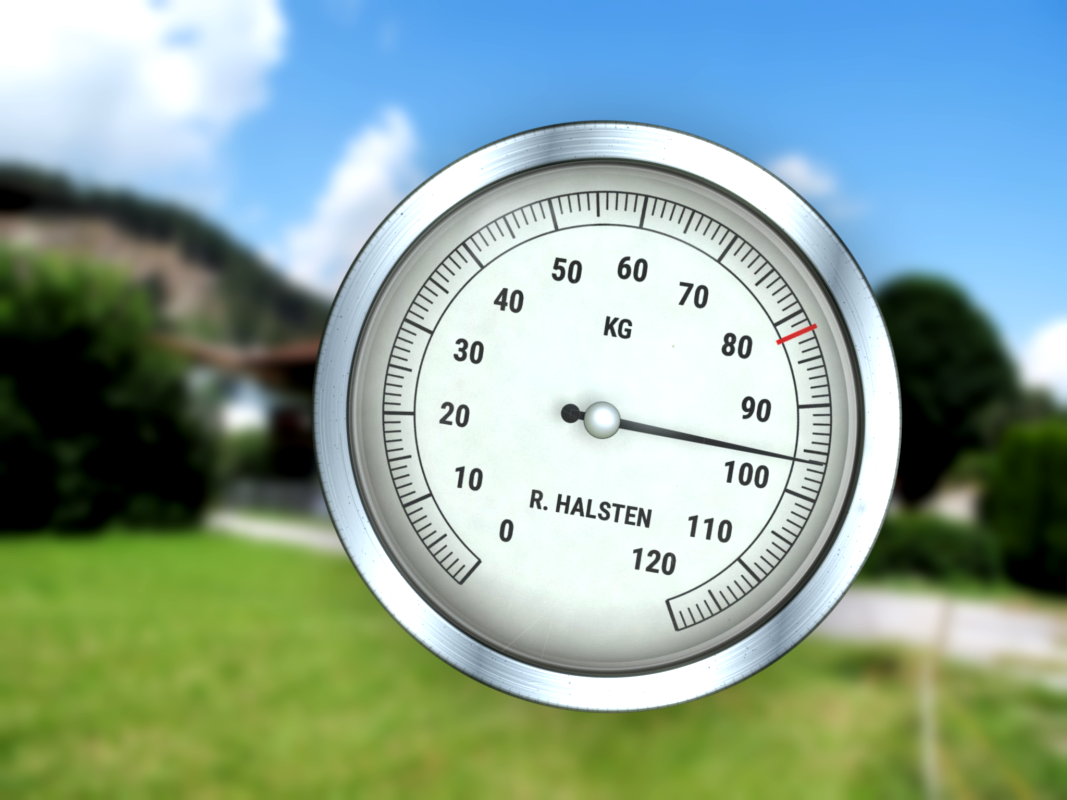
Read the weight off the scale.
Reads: 96 kg
